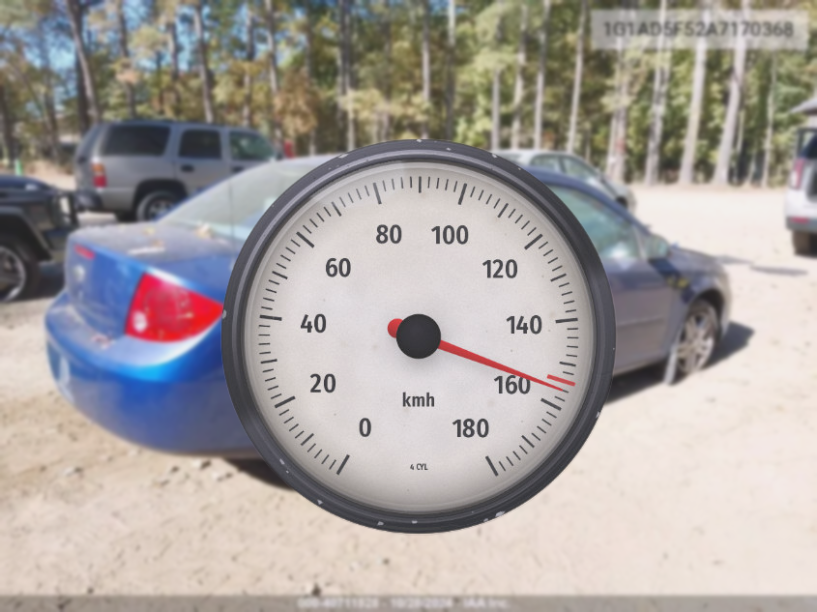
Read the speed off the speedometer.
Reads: 156 km/h
